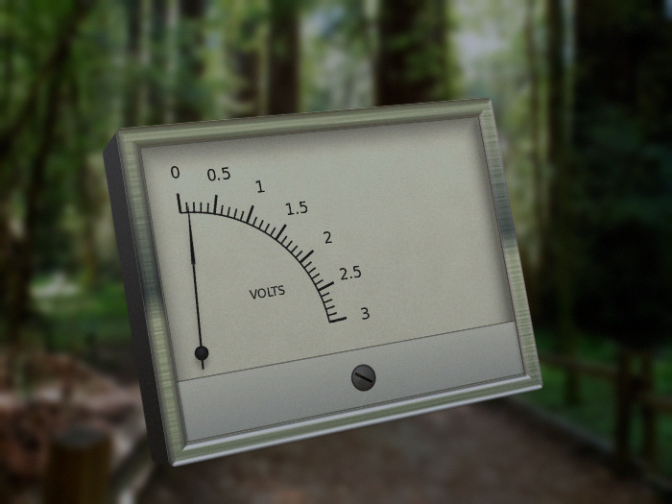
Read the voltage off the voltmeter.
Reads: 0.1 V
